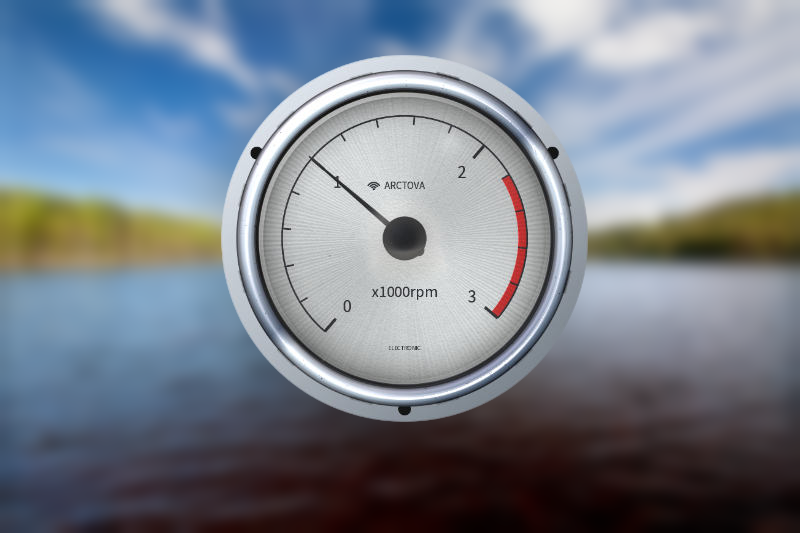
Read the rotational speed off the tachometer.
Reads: 1000 rpm
